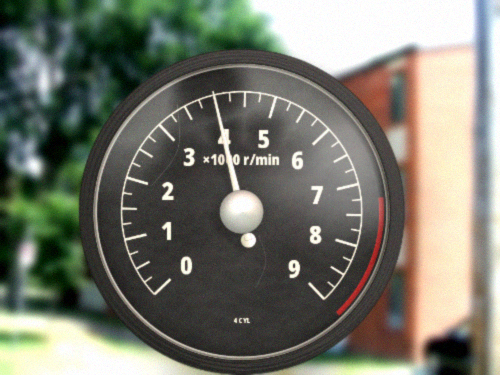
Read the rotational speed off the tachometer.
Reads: 4000 rpm
